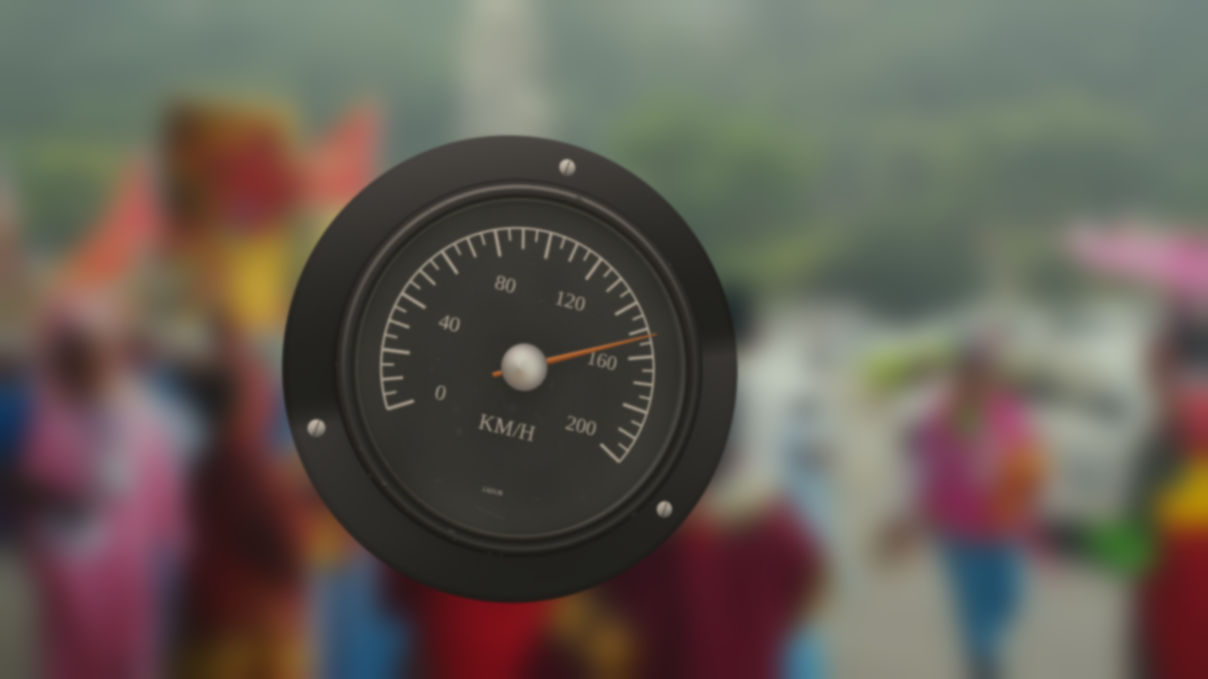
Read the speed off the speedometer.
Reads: 152.5 km/h
